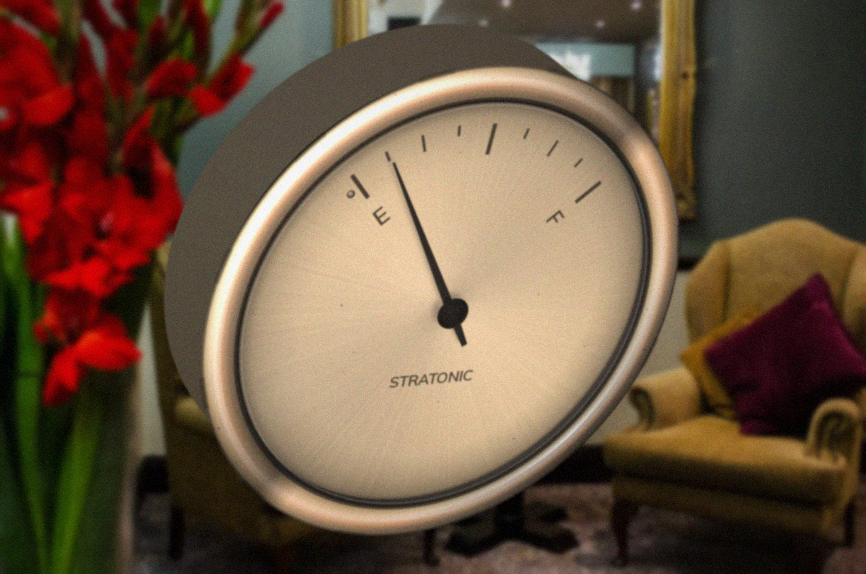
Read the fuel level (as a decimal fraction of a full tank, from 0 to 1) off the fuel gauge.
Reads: 0.125
